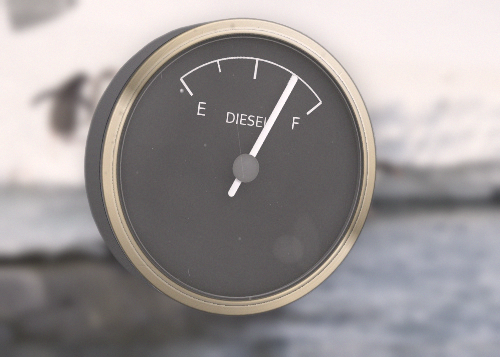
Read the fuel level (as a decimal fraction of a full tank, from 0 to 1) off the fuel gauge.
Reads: 0.75
